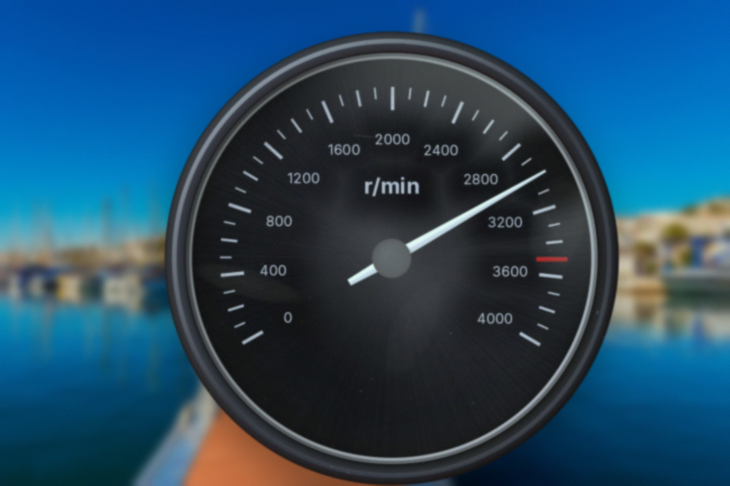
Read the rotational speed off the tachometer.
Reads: 3000 rpm
